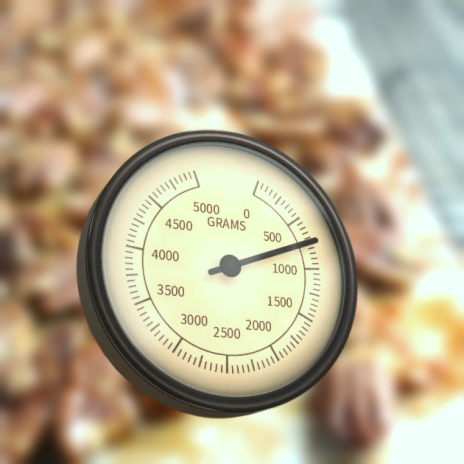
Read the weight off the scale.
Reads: 750 g
